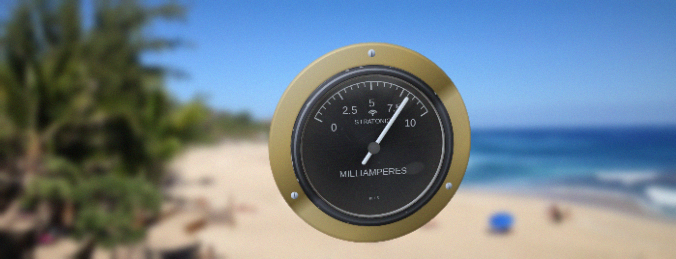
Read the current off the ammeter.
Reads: 8 mA
